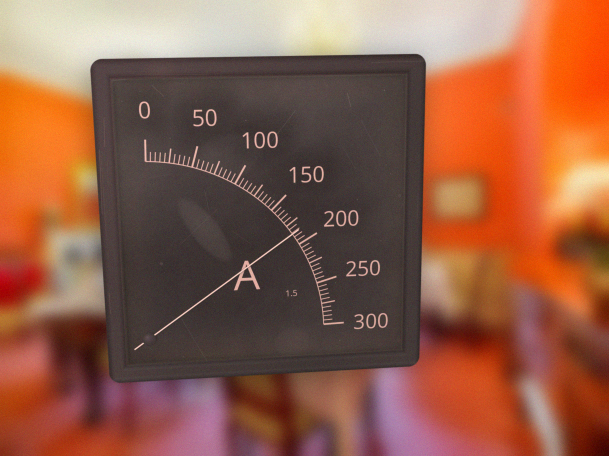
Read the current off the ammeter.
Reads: 185 A
